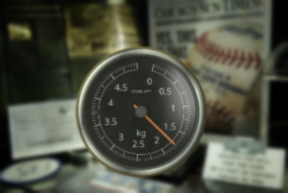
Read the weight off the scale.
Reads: 1.75 kg
